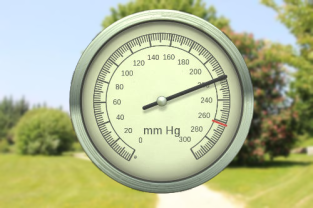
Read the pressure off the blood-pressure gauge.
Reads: 220 mmHg
